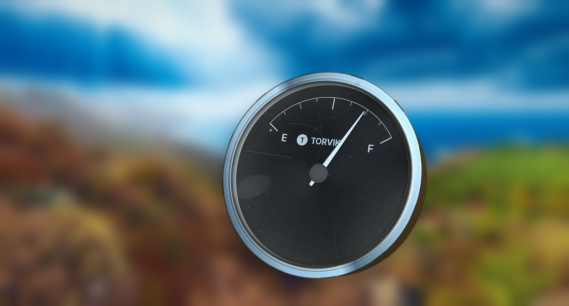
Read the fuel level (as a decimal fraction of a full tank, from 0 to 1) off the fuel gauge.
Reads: 0.75
